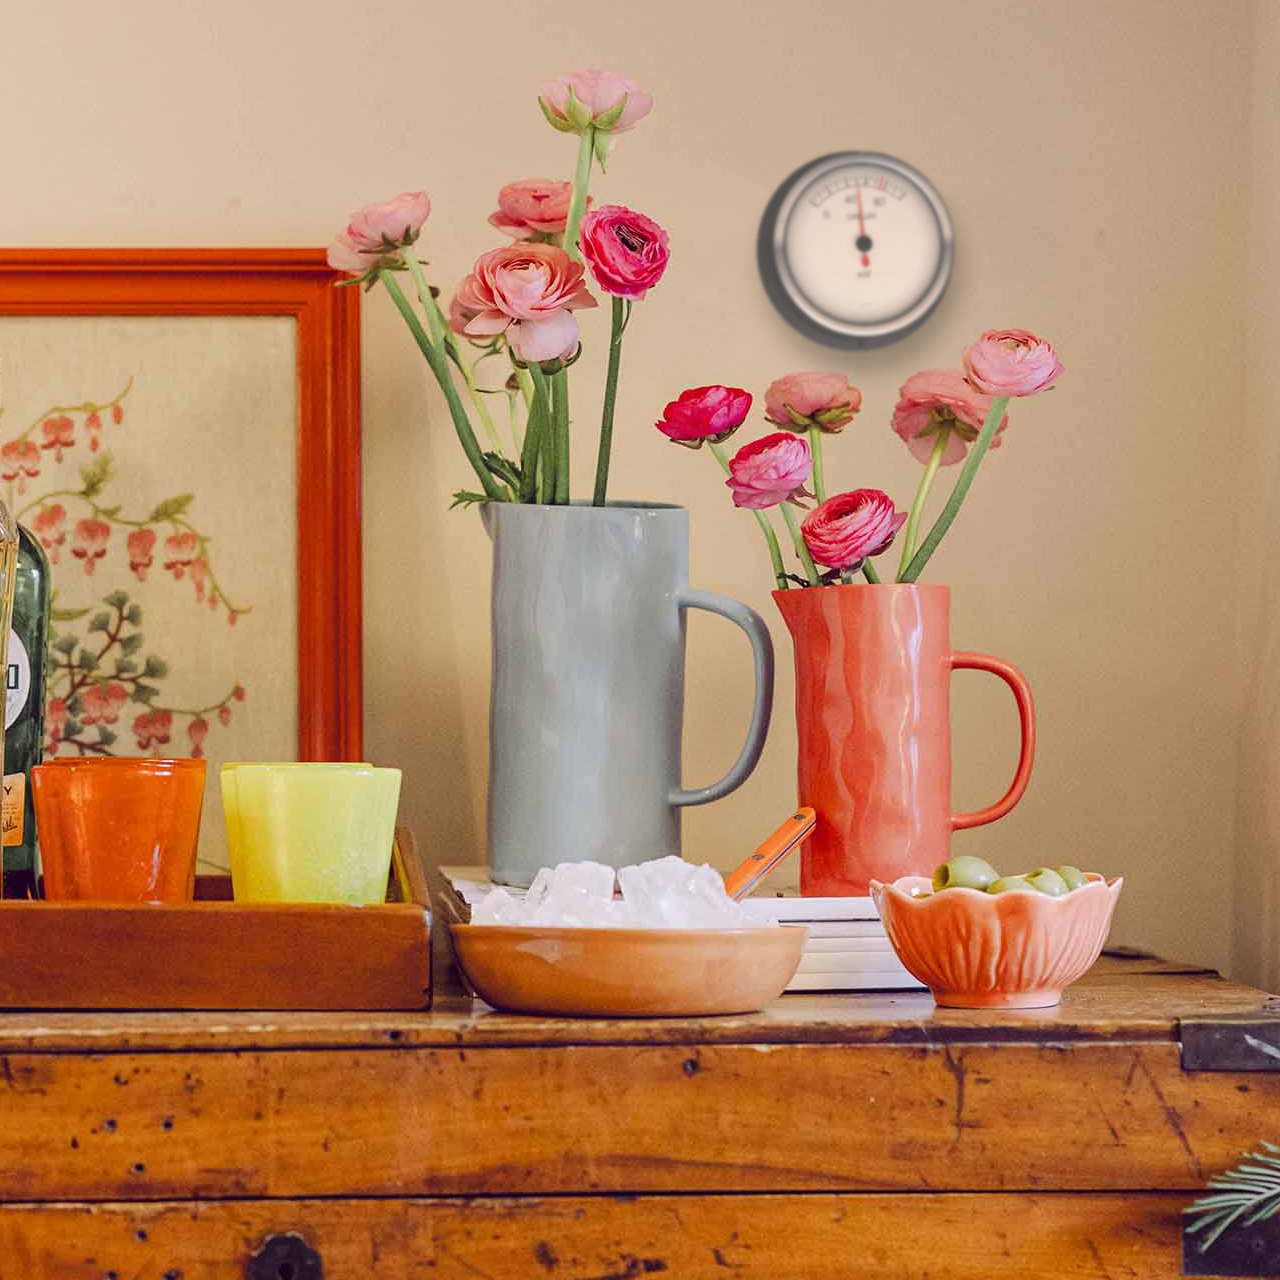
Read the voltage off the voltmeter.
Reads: 50 mV
